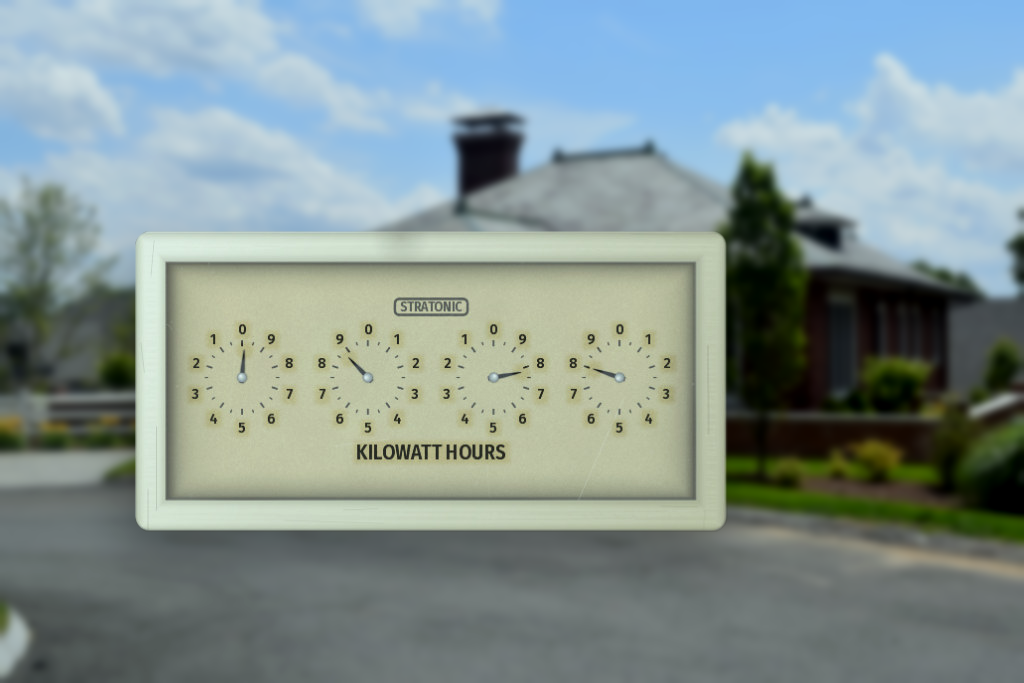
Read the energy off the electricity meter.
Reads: 9878 kWh
